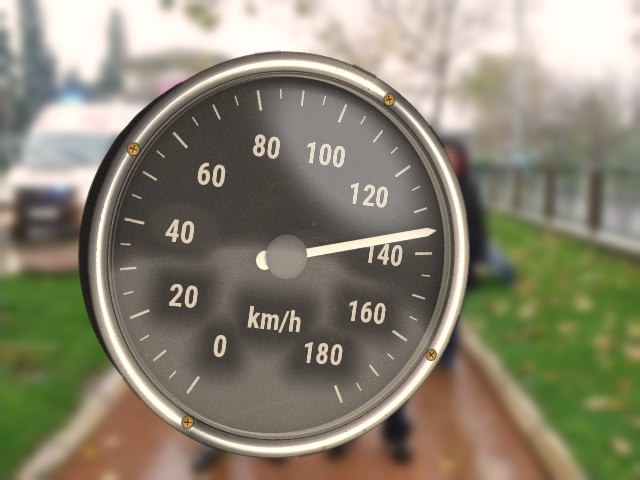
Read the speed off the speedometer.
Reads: 135 km/h
